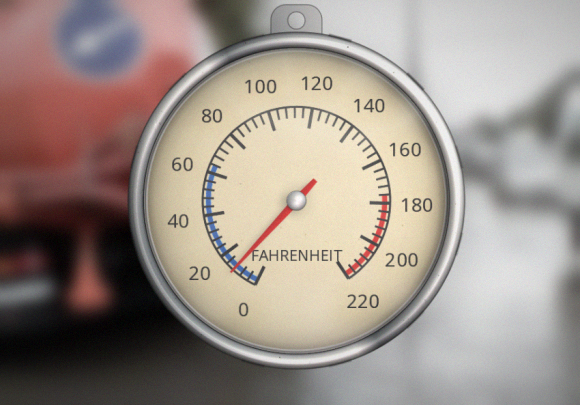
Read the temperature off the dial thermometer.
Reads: 12 °F
